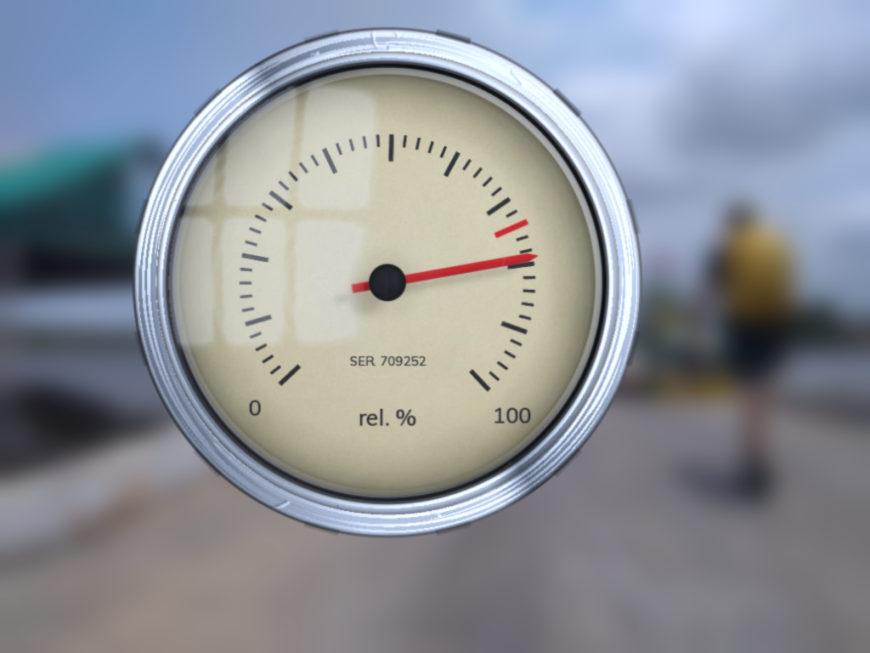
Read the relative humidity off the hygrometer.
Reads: 79 %
